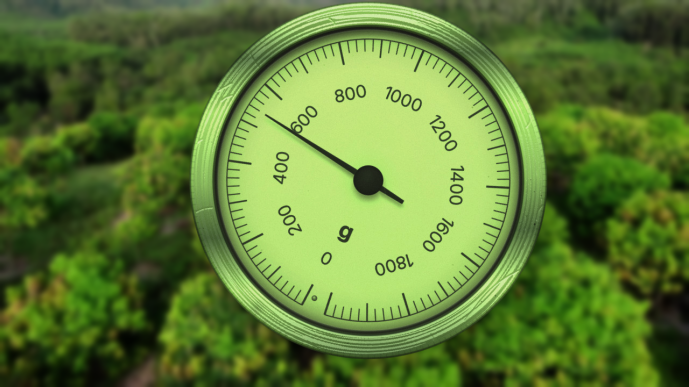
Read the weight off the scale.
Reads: 540 g
